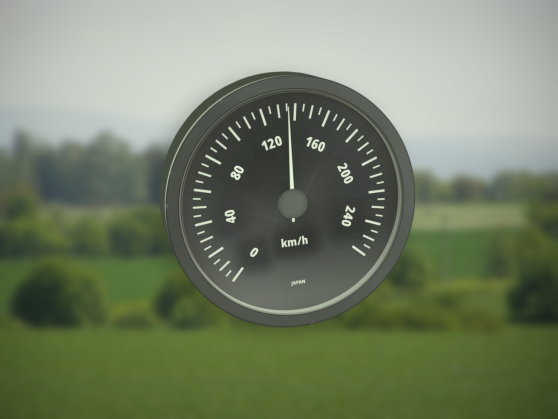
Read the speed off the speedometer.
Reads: 135 km/h
